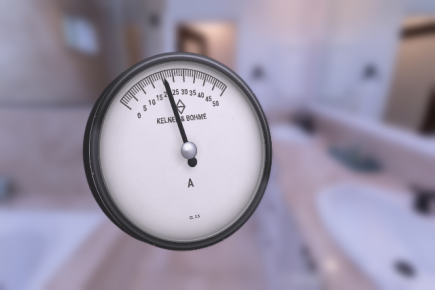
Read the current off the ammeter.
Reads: 20 A
